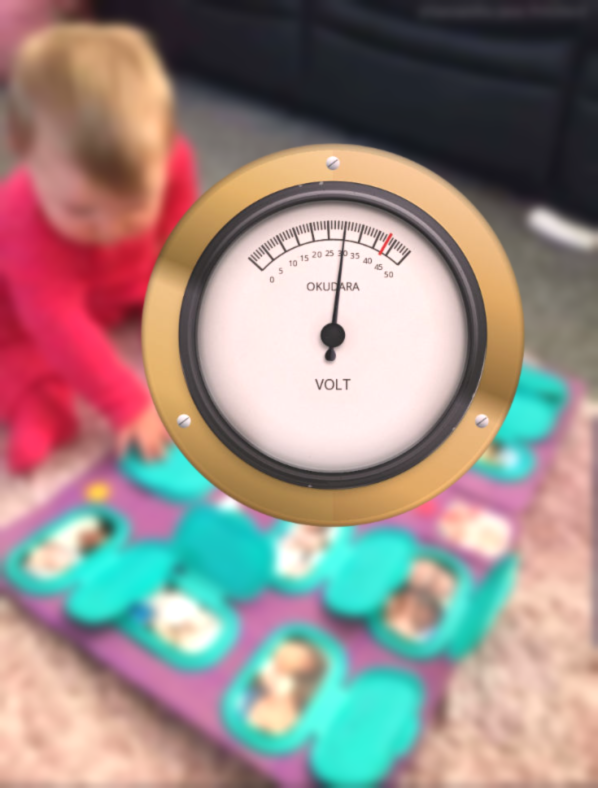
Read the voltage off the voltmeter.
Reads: 30 V
